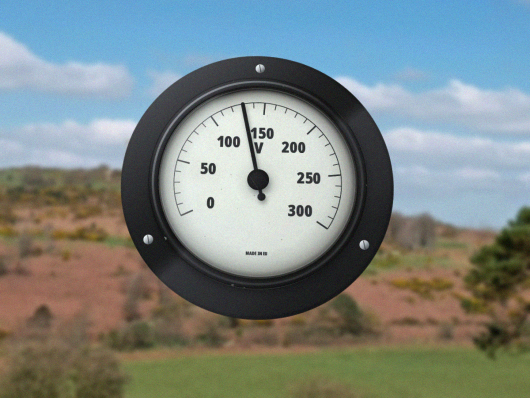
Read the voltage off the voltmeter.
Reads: 130 V
